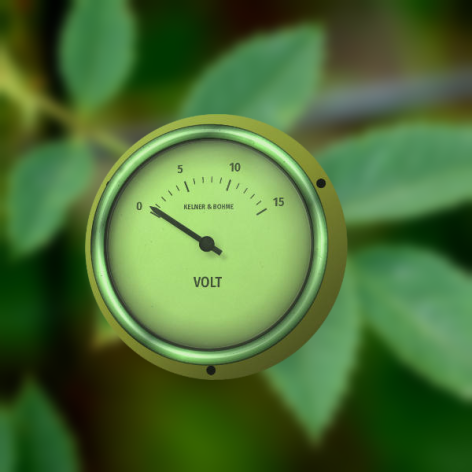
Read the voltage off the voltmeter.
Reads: 0.5 V
